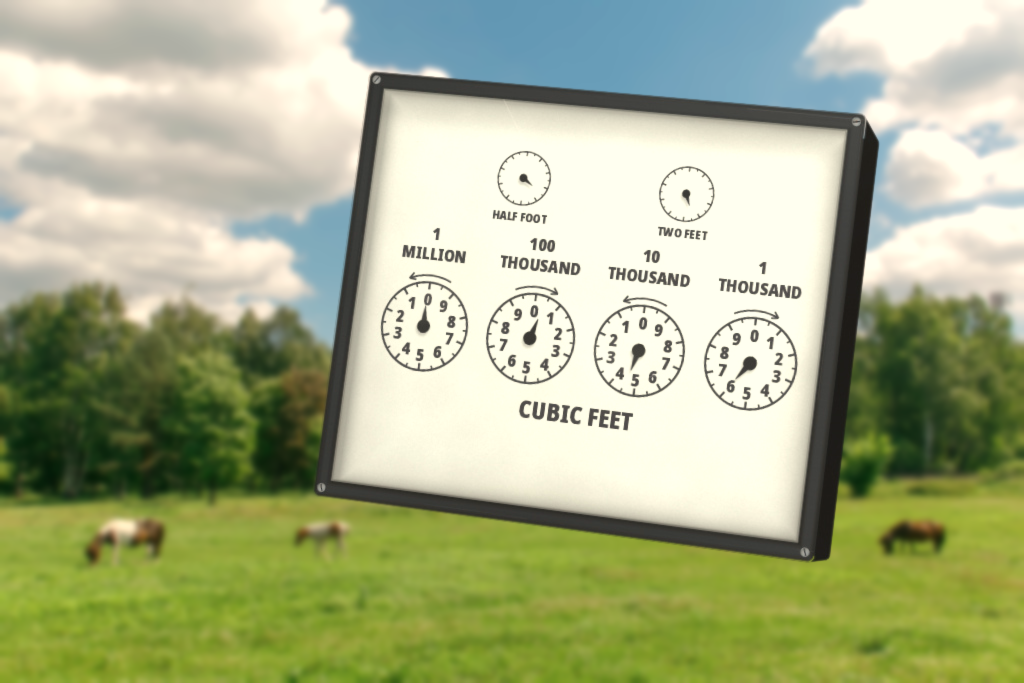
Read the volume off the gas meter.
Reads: 4600 ft³
